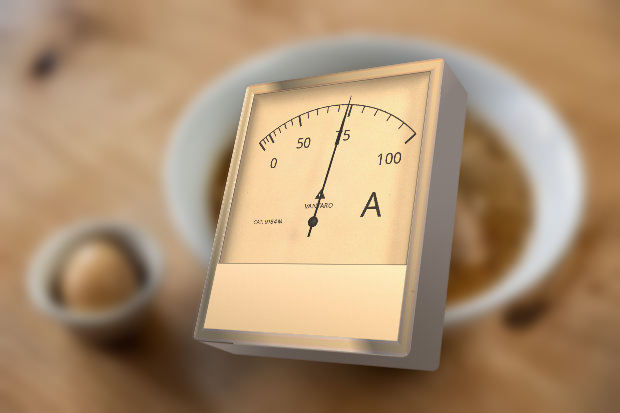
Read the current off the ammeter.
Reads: 75 A
